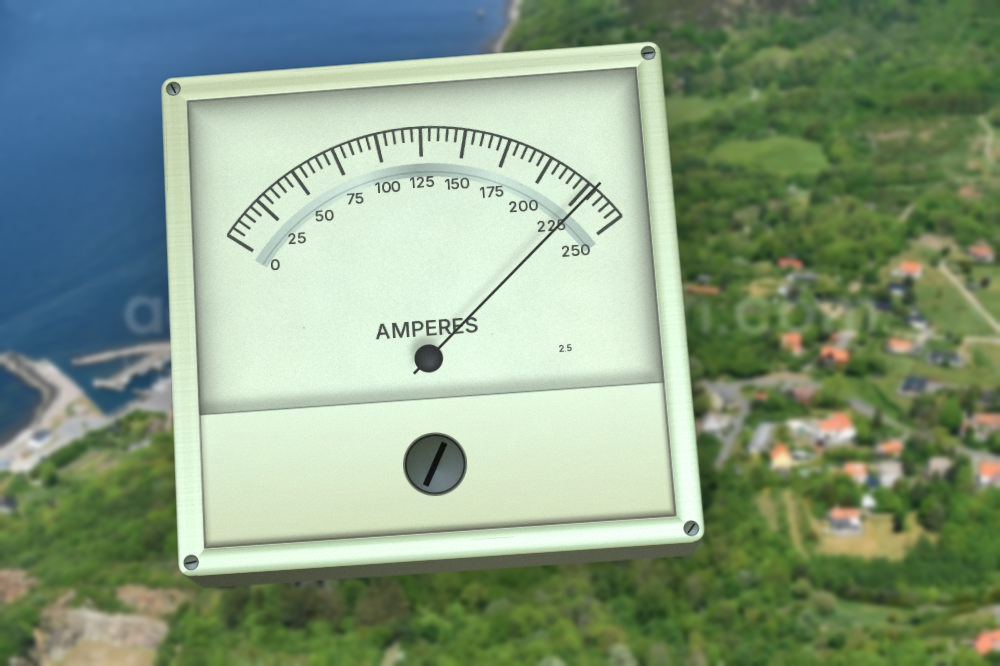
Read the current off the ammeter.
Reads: 230 A
